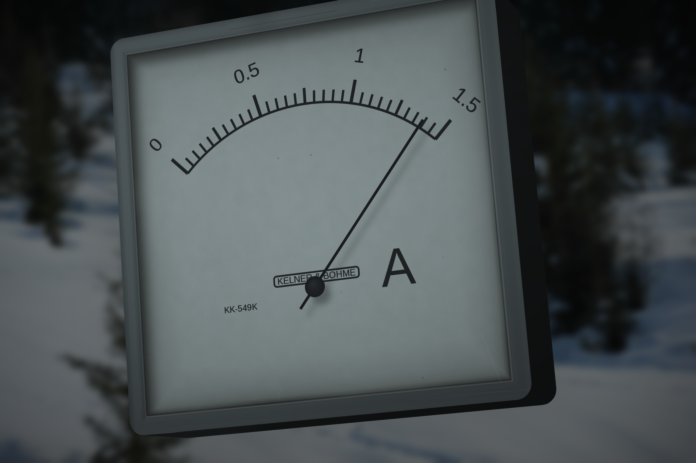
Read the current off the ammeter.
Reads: 1.4 A
